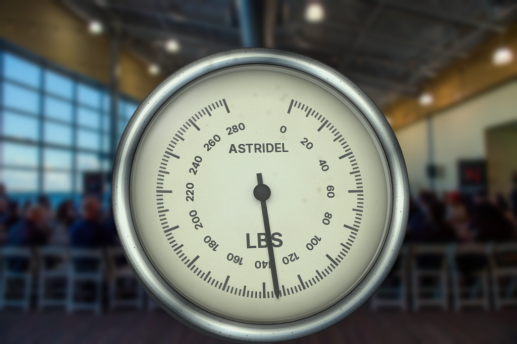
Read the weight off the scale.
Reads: 134 lb
